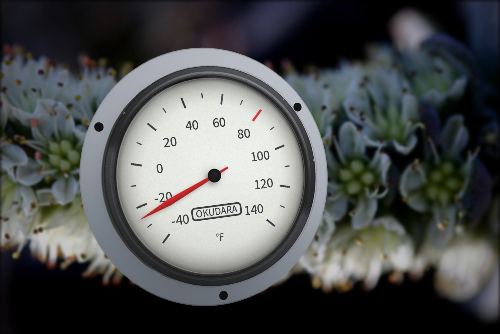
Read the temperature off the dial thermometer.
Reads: -25 °F
